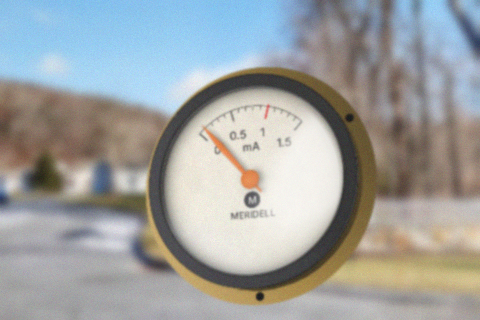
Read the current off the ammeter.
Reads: 0.1 mA
